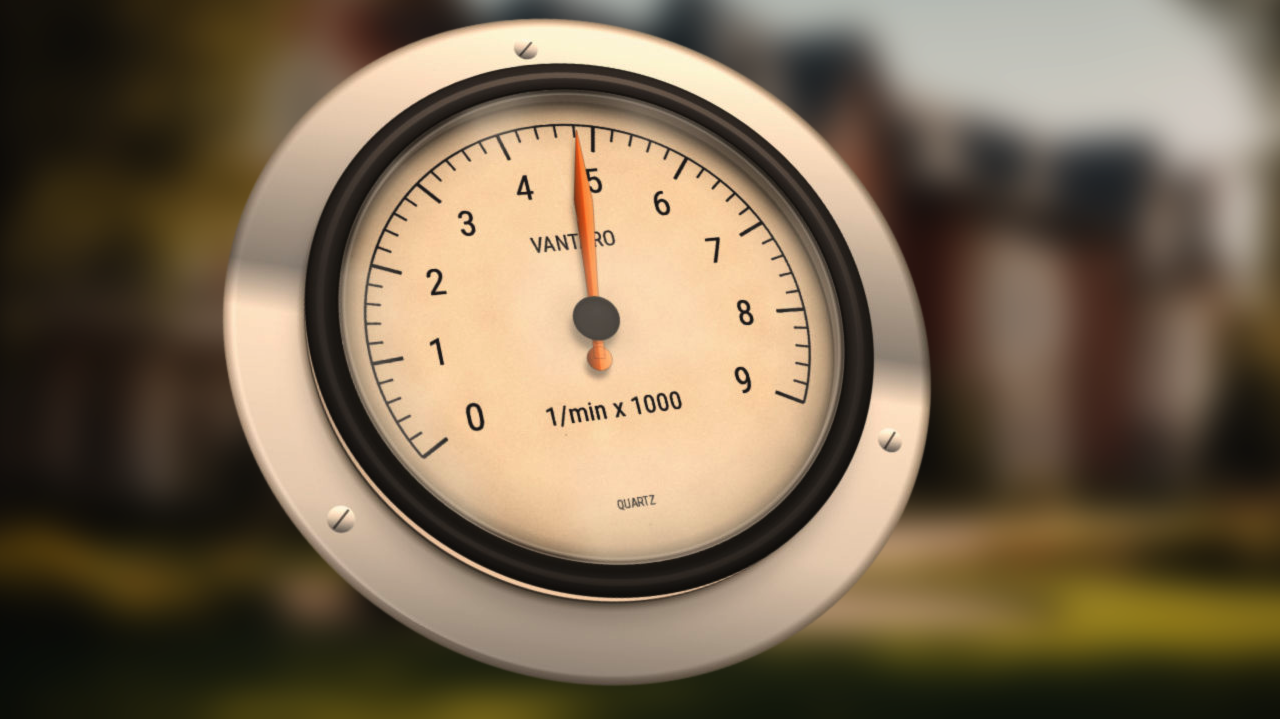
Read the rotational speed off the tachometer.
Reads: 4800 rpm
